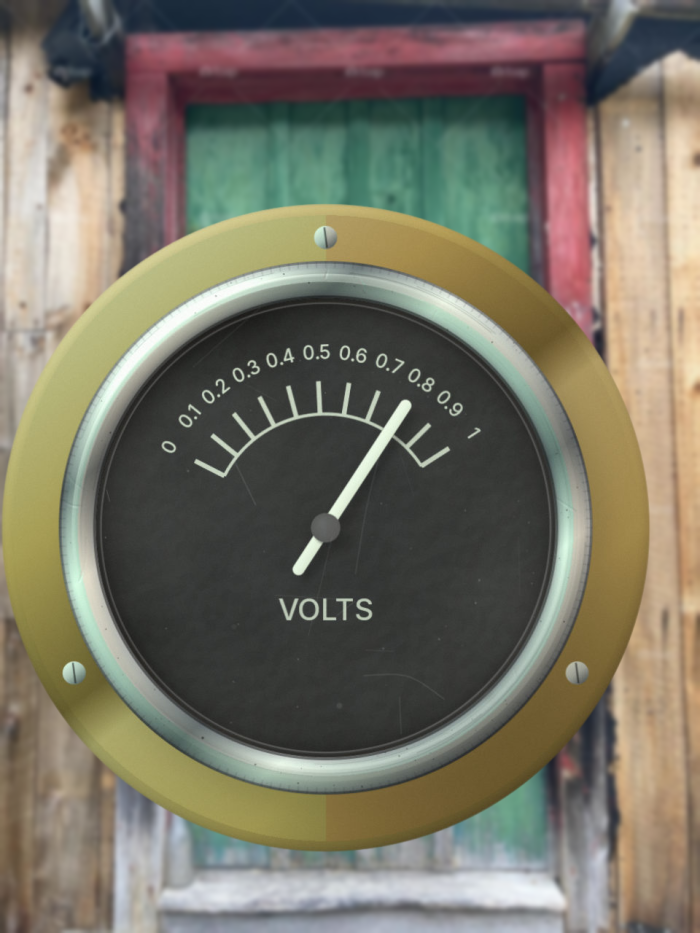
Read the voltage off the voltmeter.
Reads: 0.8 V
